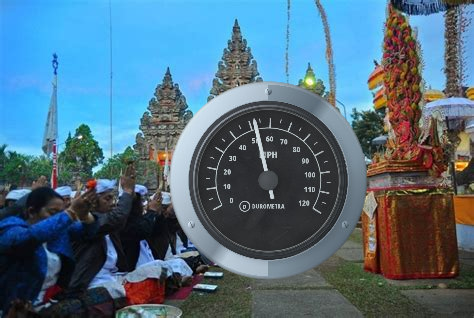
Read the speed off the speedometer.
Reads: 52.5 mph
